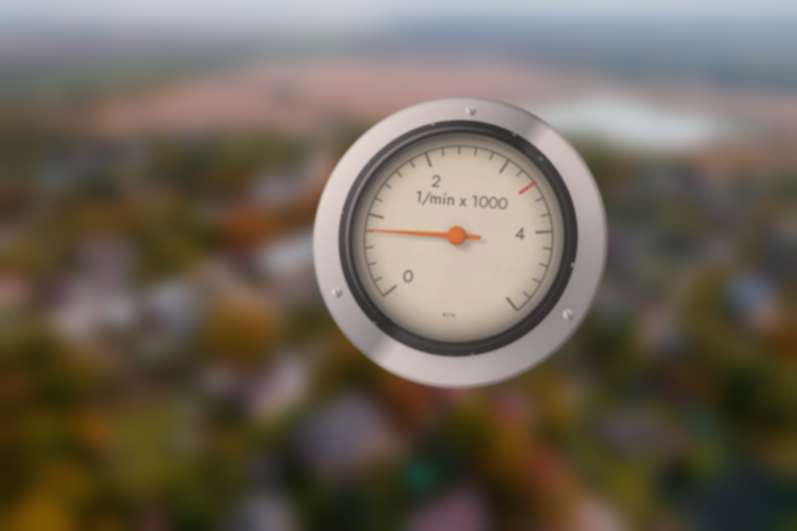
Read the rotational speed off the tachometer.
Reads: 800 rpm
